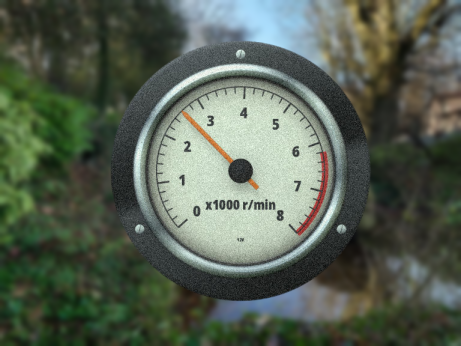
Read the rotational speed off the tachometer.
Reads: 2600 rpm
